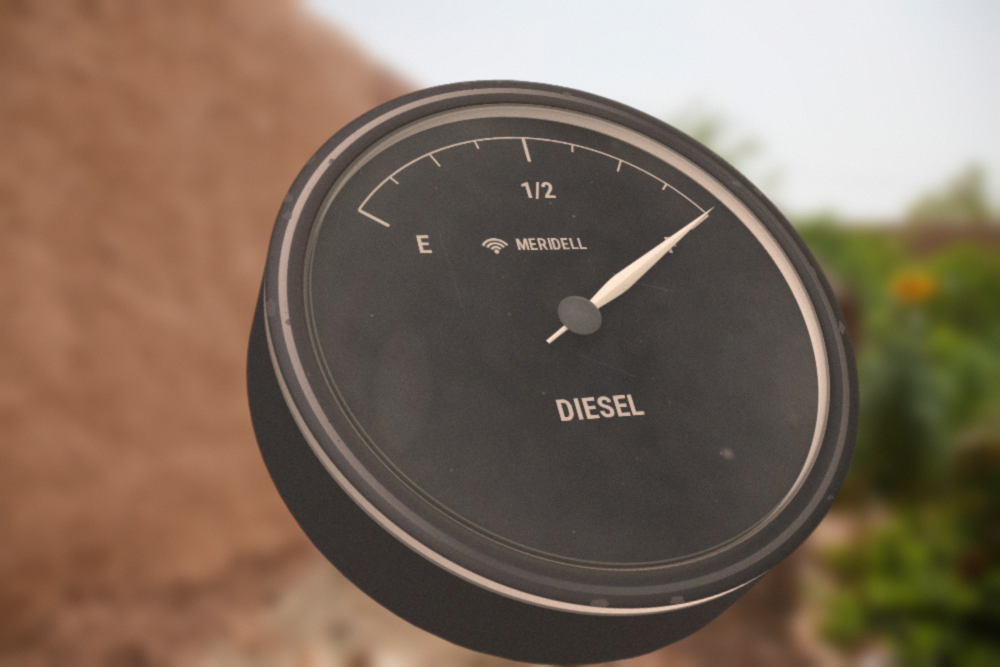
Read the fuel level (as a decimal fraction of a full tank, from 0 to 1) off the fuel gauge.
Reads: 1
